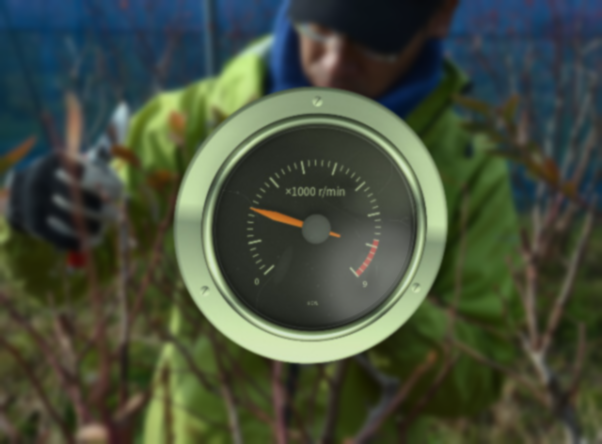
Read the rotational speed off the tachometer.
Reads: 2000 rpm
